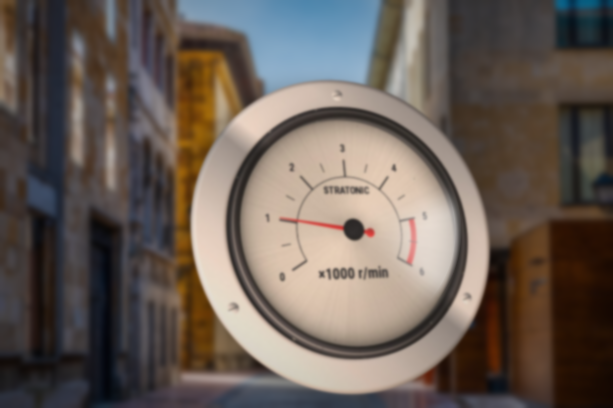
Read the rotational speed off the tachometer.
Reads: 1000 rpm
